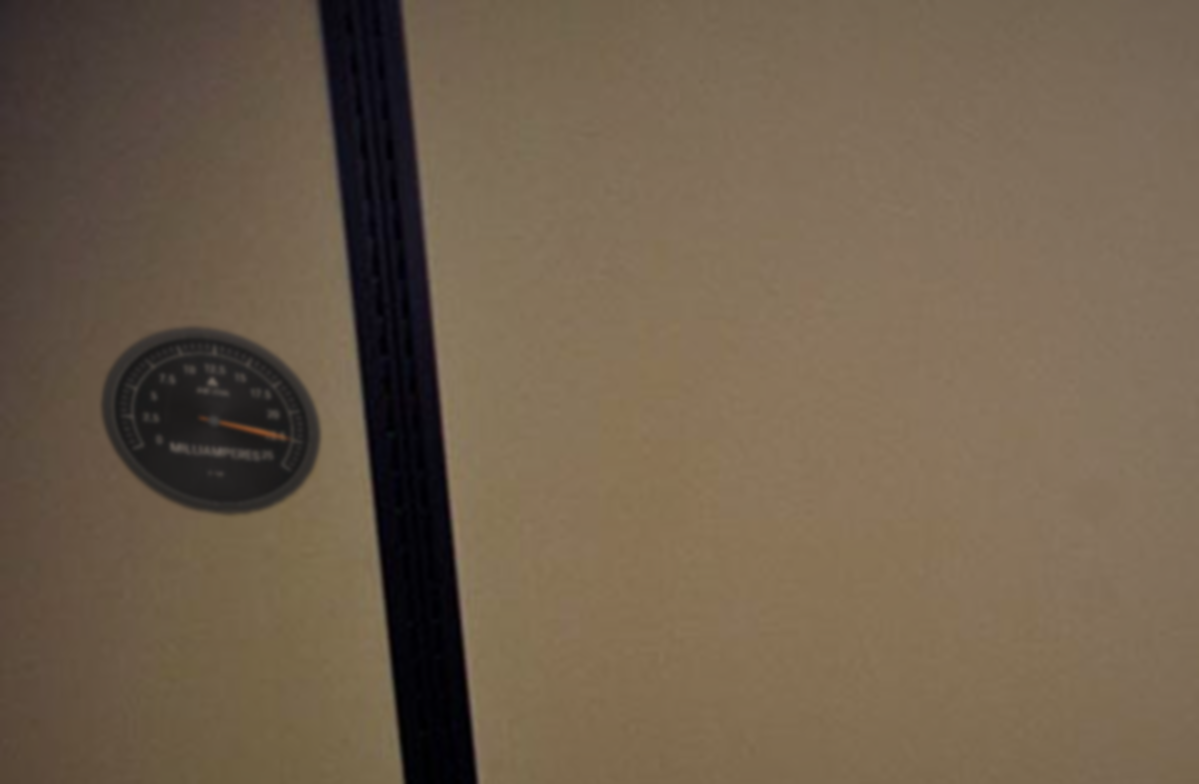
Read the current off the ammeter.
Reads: 22.5 mA
